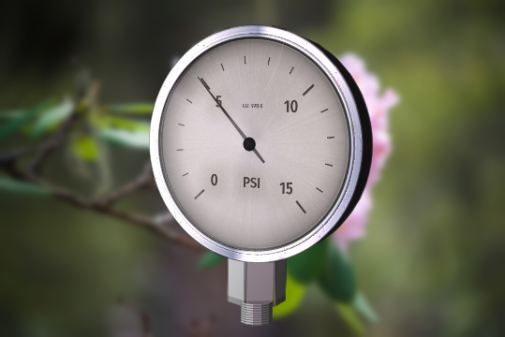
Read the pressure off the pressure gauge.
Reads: 5 psi
